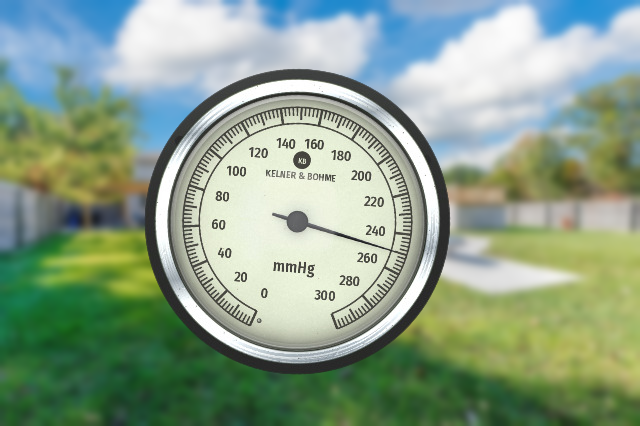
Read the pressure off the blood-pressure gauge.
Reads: 250 mmHg
